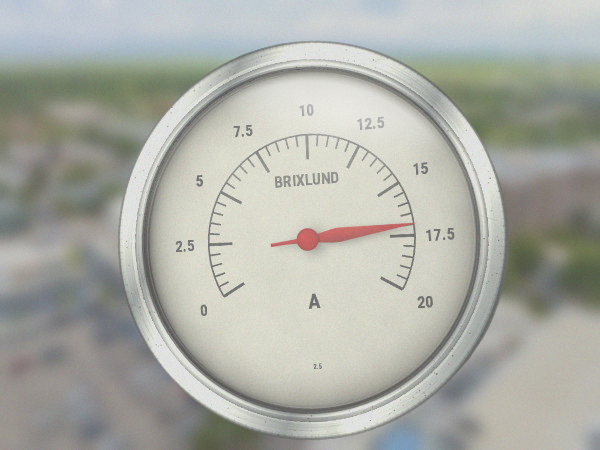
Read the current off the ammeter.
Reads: 17 A
